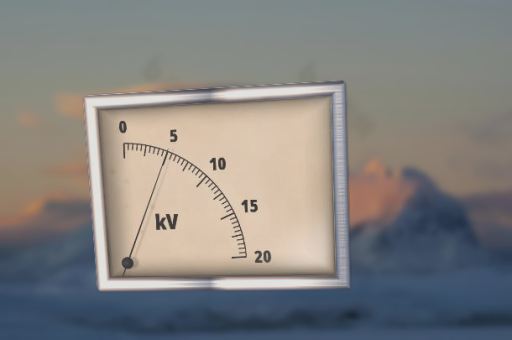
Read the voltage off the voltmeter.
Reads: 5 kV
